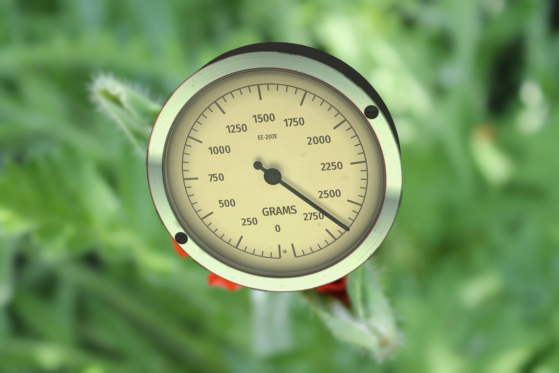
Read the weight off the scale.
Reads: 2650 g
